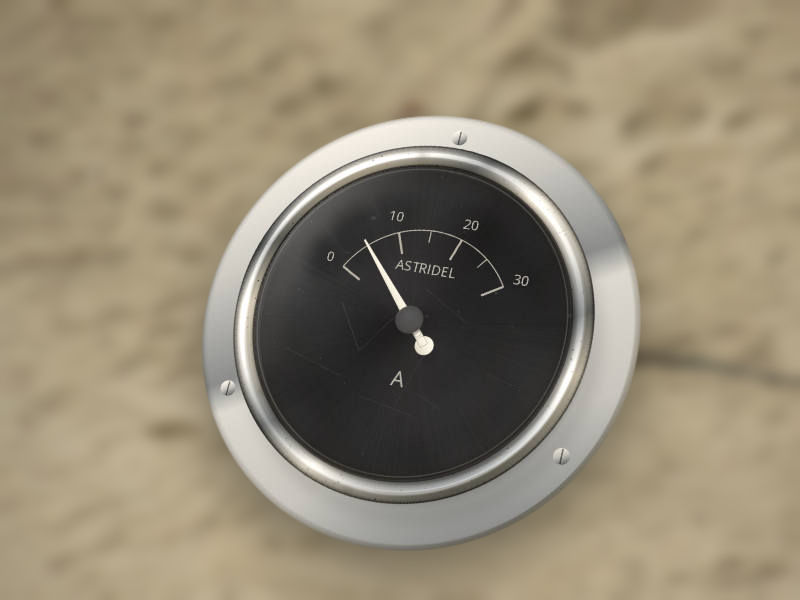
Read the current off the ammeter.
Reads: 5 A
